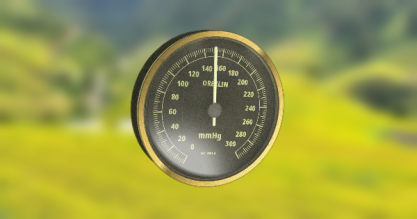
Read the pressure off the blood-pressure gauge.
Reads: 150 mmHg
